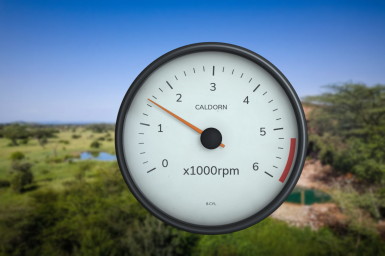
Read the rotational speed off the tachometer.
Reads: 1500 rpm
